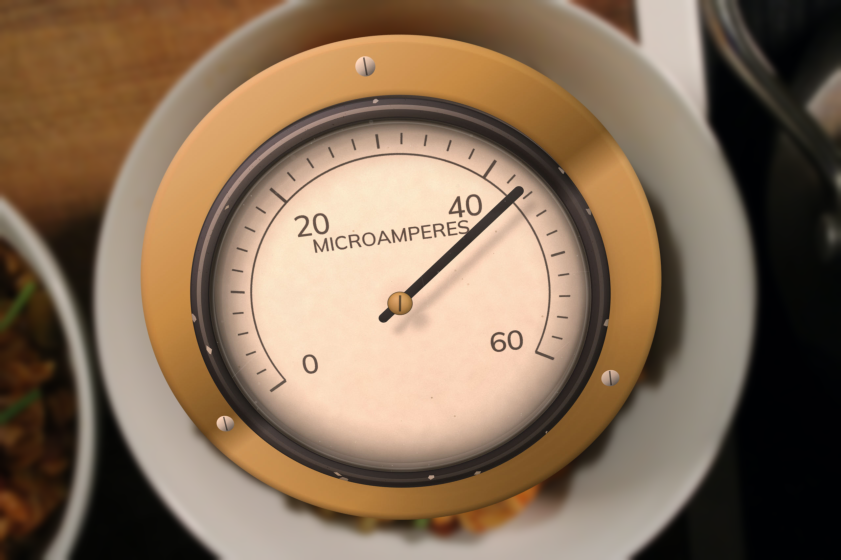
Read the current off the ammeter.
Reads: 43 µA
